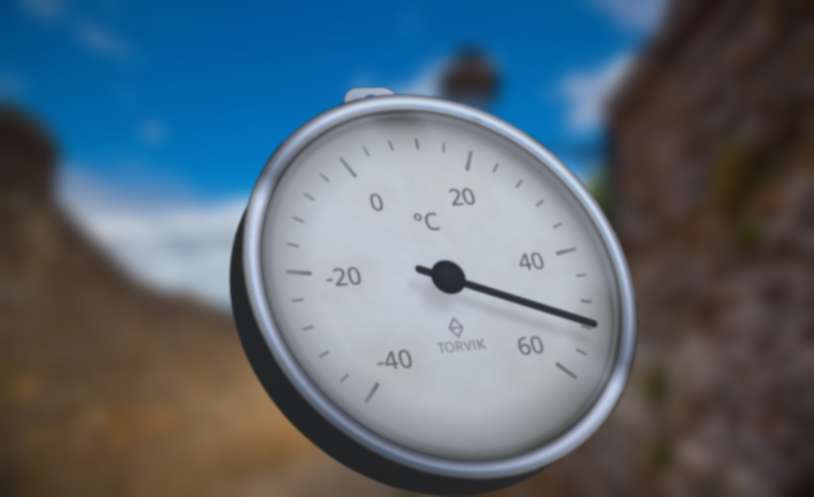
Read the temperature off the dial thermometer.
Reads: 52 °C
